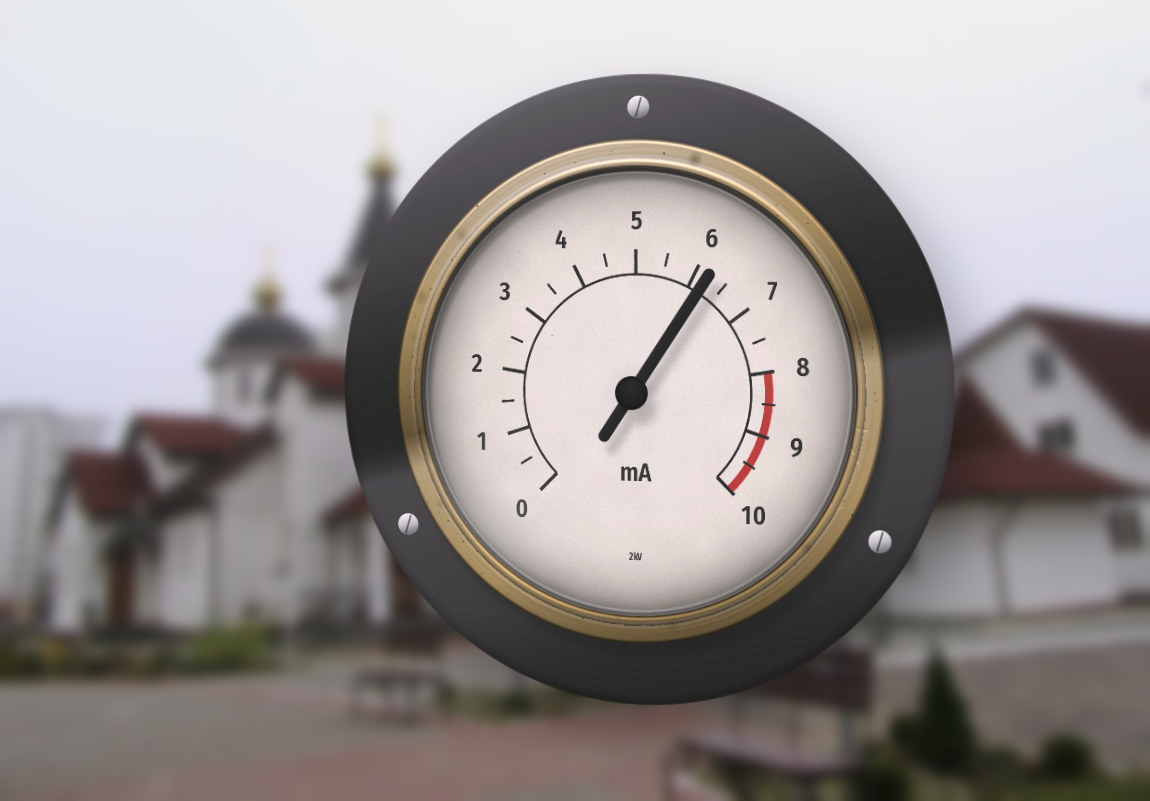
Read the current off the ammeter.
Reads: 6.25 mA
